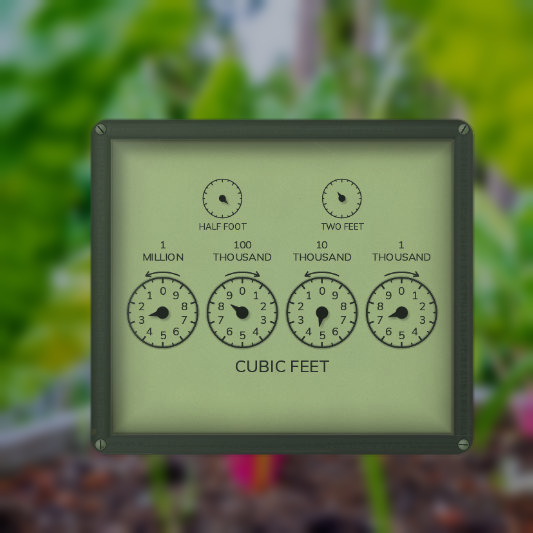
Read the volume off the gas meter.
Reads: 284700 ft³
